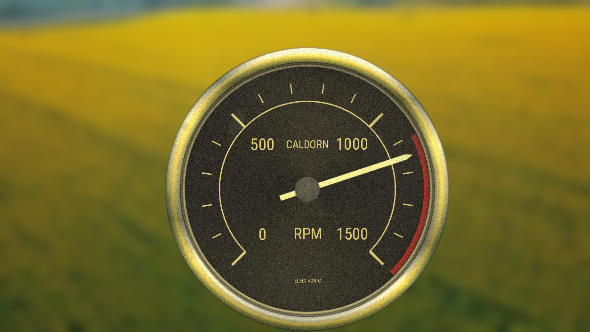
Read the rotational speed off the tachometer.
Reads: 1150 rpm
